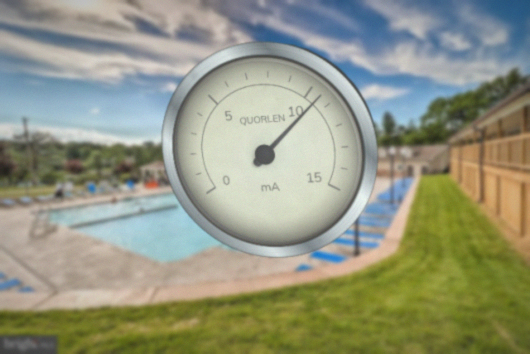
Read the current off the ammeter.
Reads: 10.5 mA
